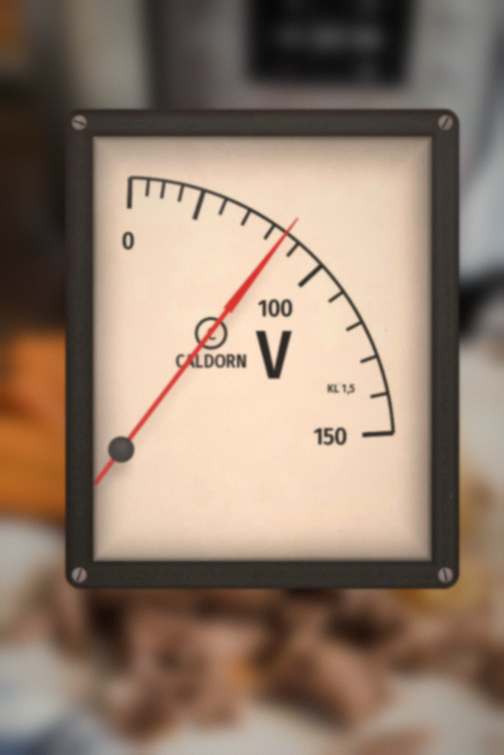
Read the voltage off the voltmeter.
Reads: 85 V
